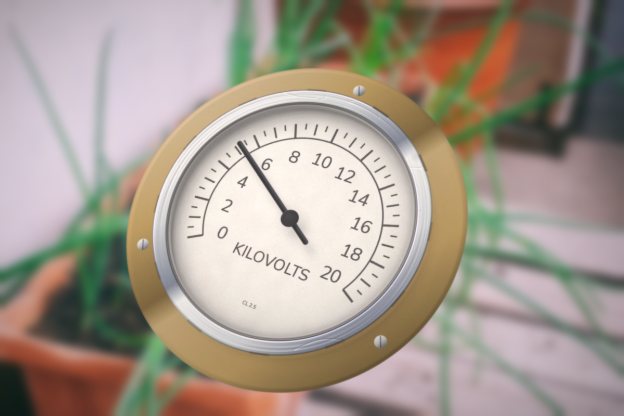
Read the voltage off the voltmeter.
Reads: 5.25 kV
